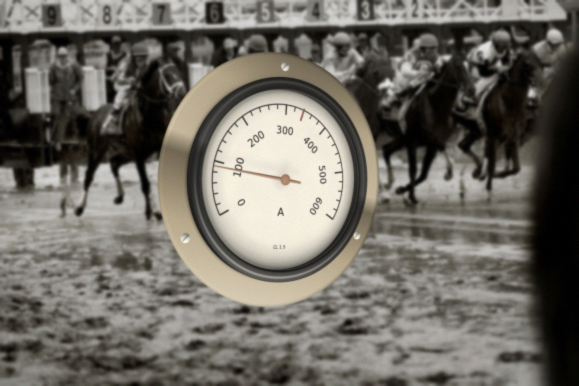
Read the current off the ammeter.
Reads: 90 A
